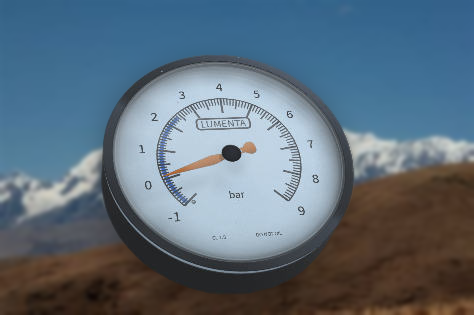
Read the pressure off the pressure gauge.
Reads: 0 bar
